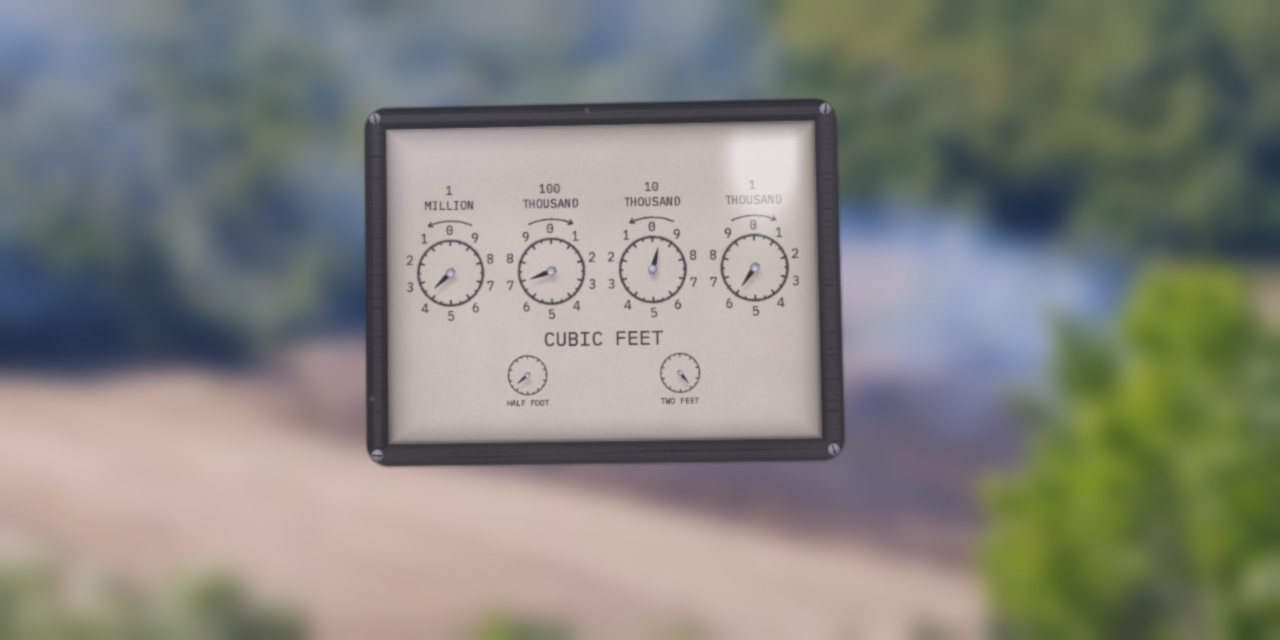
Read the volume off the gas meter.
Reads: 369600 ft³
